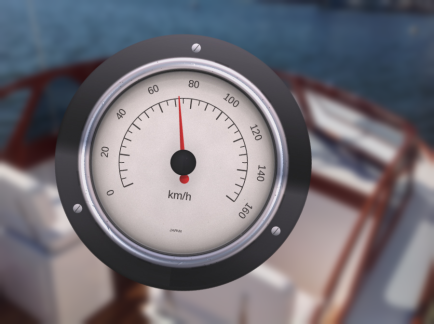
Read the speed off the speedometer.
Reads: 72.5 km/h
